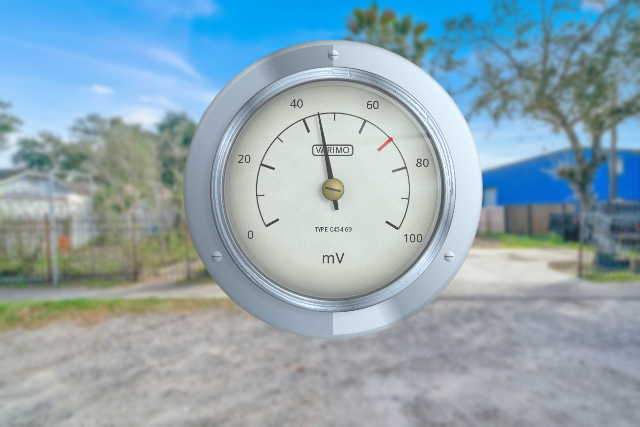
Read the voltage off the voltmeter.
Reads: 45 mV
